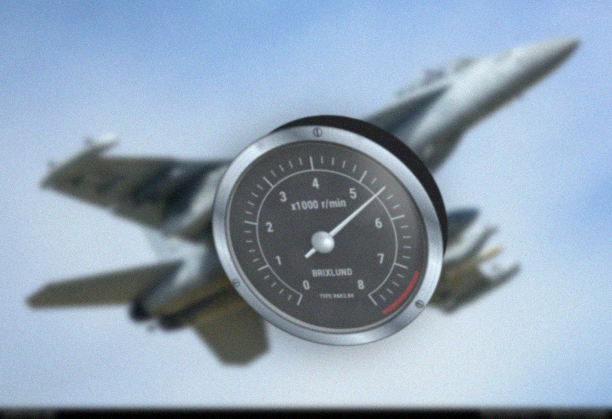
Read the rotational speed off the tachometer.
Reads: 5400 rpm
